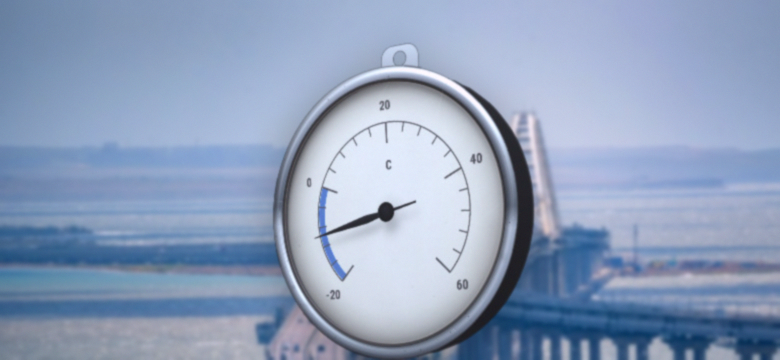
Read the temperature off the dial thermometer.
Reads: -10 °C
